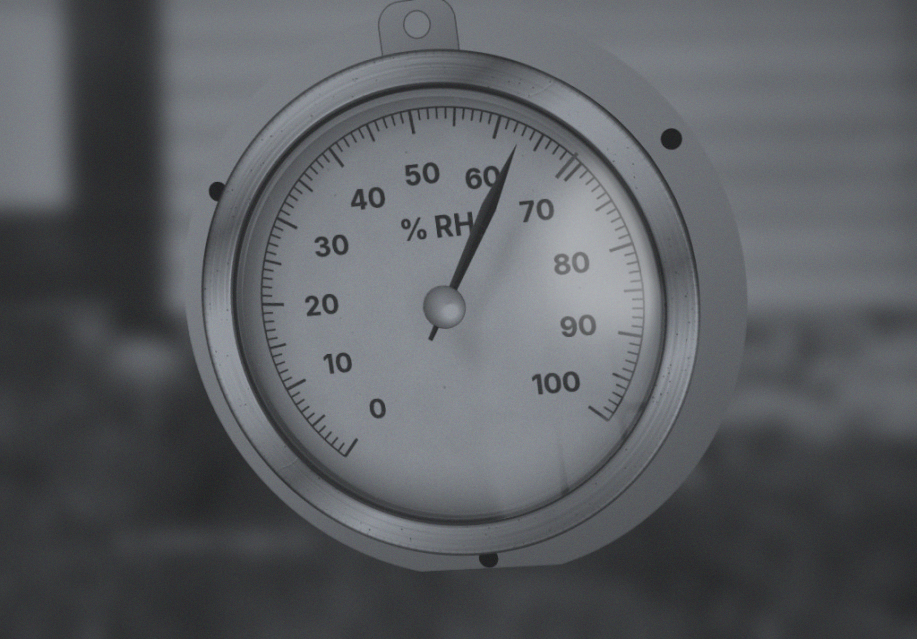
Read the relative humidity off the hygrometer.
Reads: 63 %
